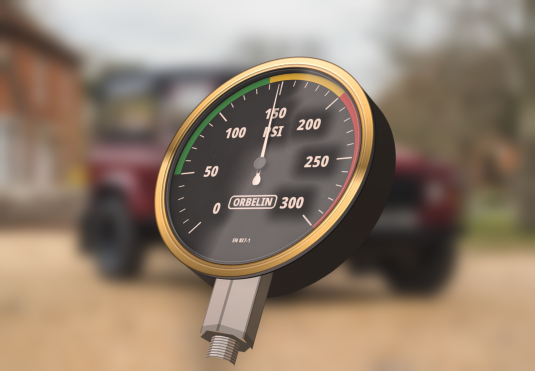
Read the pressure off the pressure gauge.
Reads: 150 psi
